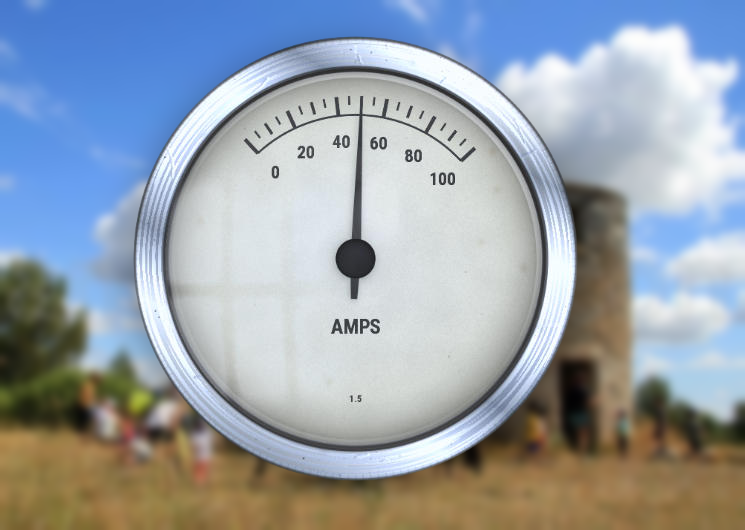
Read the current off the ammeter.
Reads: 50 A
